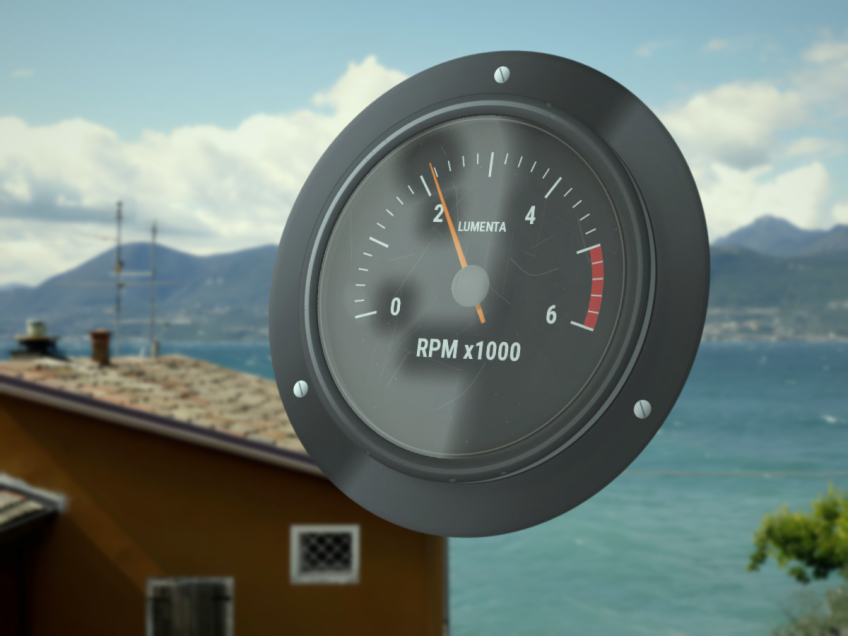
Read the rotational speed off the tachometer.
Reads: 2200 rpm
